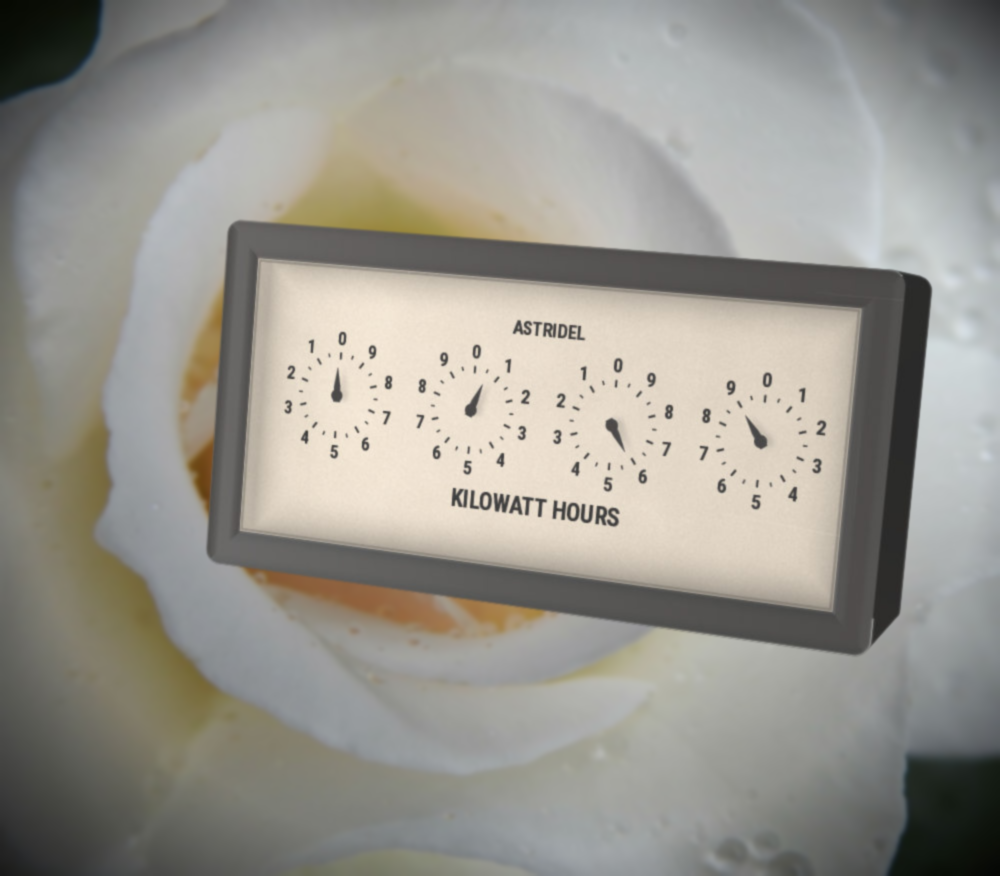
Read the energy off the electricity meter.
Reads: 59 kWh
